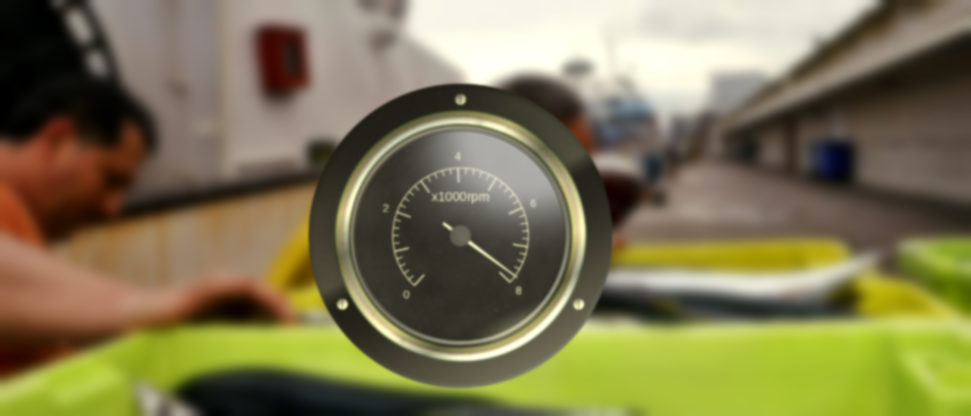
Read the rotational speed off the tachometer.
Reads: 7800 rpm
